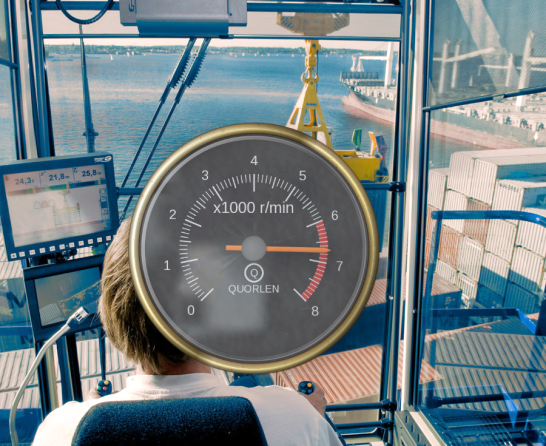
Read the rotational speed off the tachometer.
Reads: 6700 rpm
